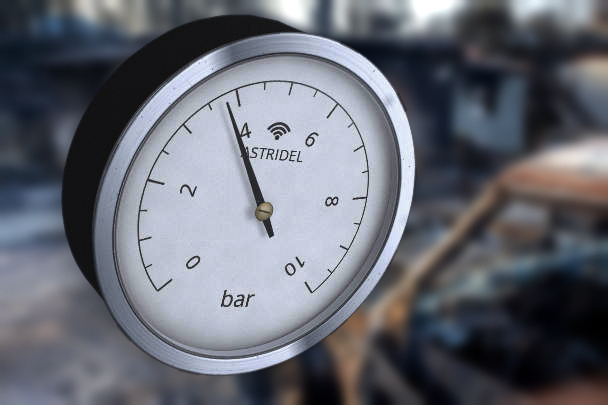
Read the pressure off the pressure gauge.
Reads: 3.75 bar
